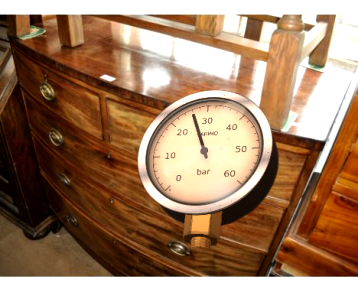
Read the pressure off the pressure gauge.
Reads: 26 bar
